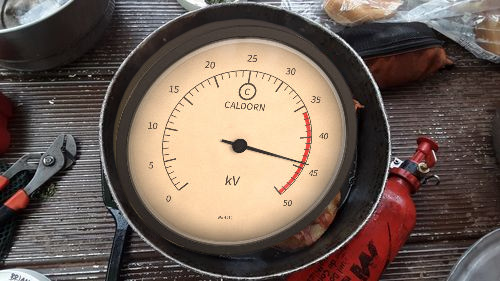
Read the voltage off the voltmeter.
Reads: 44 kV
